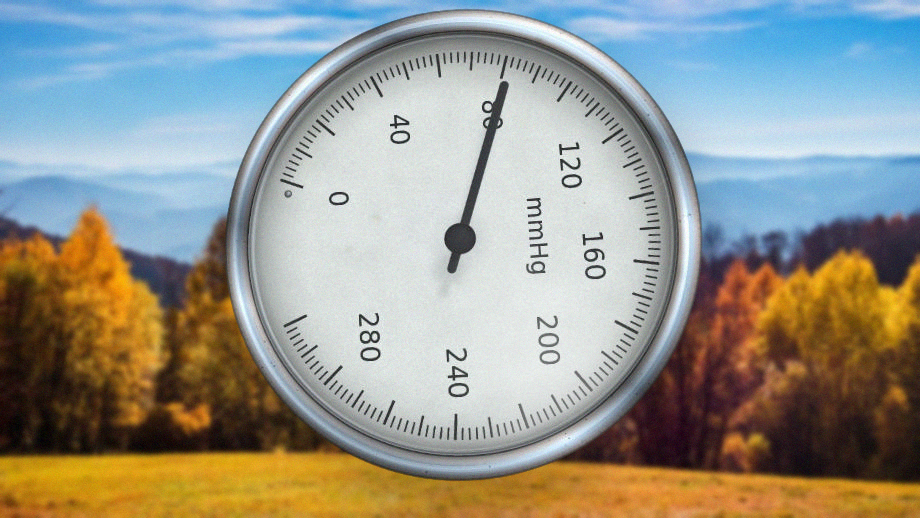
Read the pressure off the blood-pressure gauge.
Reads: 82 mmHg
